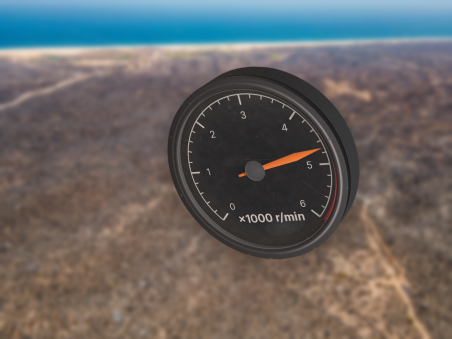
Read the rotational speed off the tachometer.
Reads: 4700 rpm
